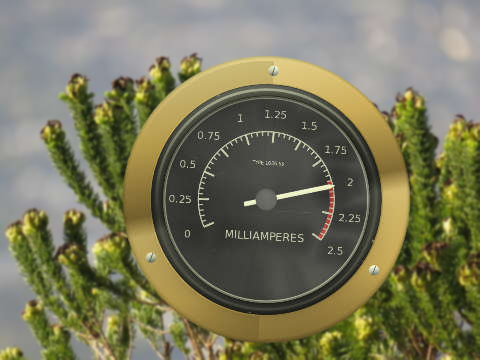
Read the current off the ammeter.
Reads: 2 mA
